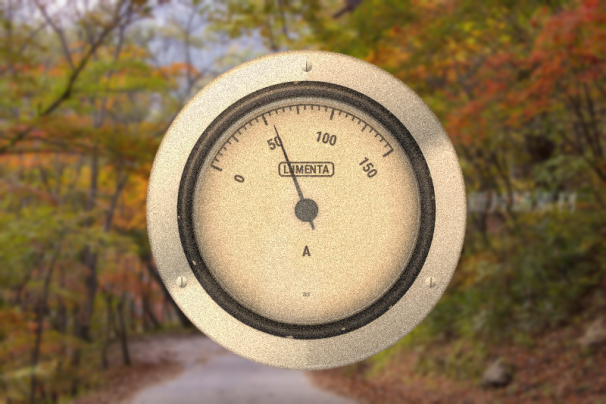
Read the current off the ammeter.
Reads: 55 A
